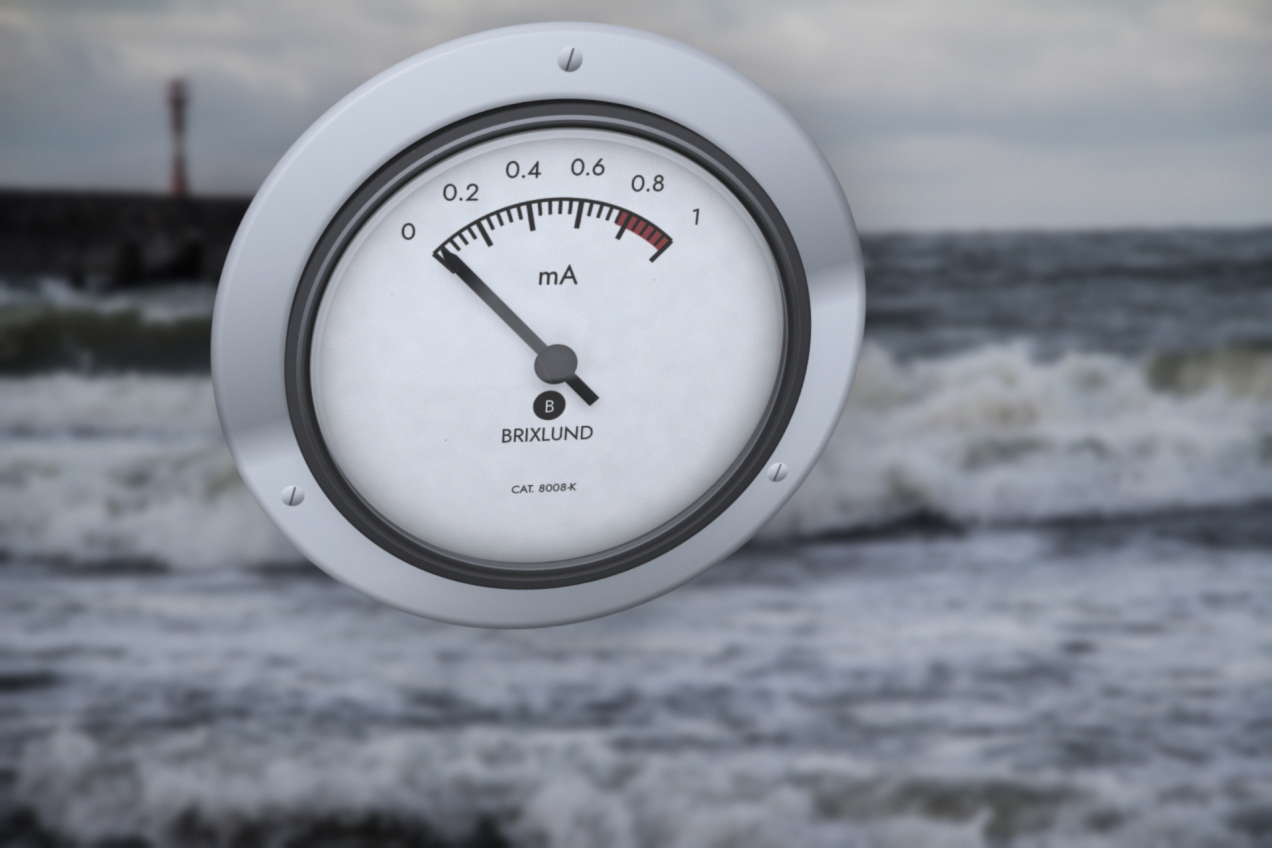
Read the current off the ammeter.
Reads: 0.04 mA
